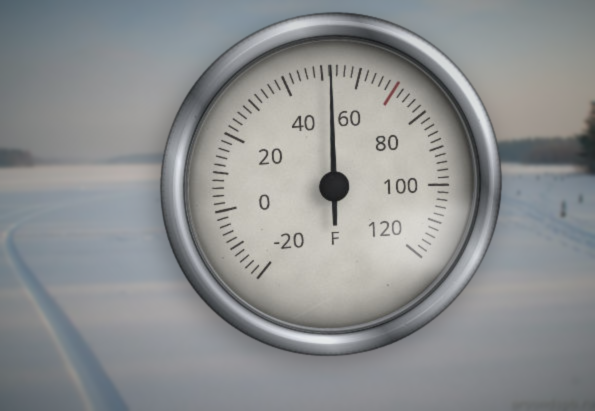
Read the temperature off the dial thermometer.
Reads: 52 °F
